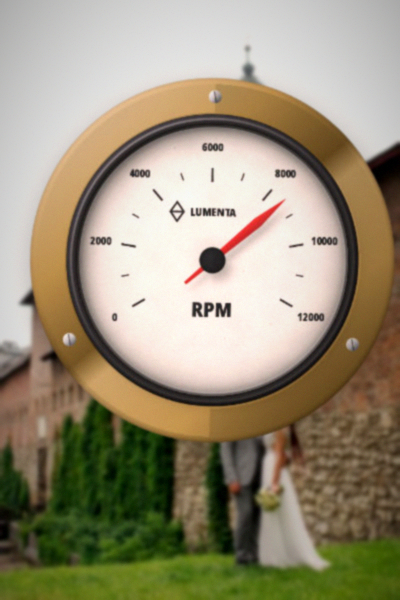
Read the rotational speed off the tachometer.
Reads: 8500 rpm
